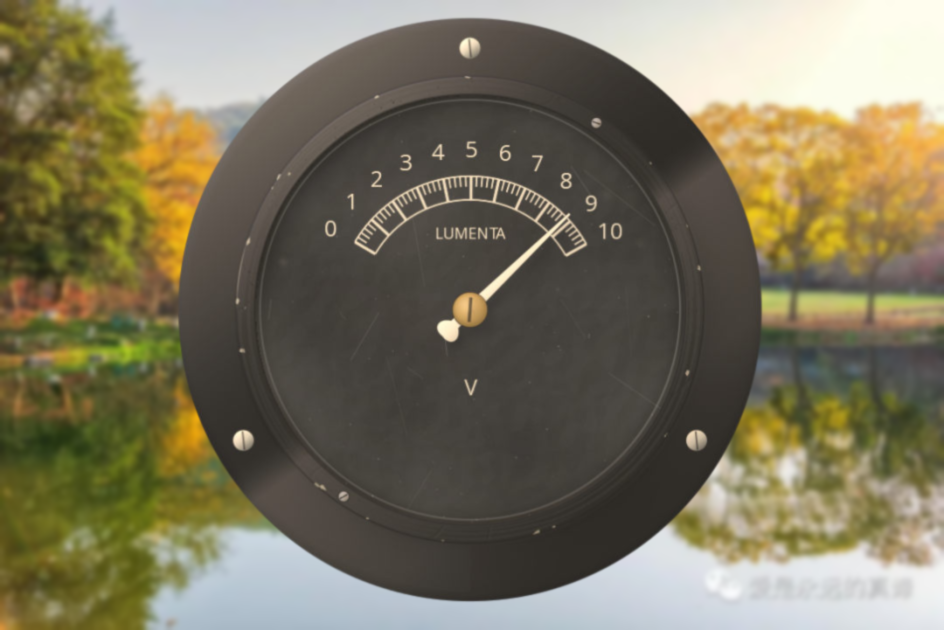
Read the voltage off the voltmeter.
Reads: 8.8 V
